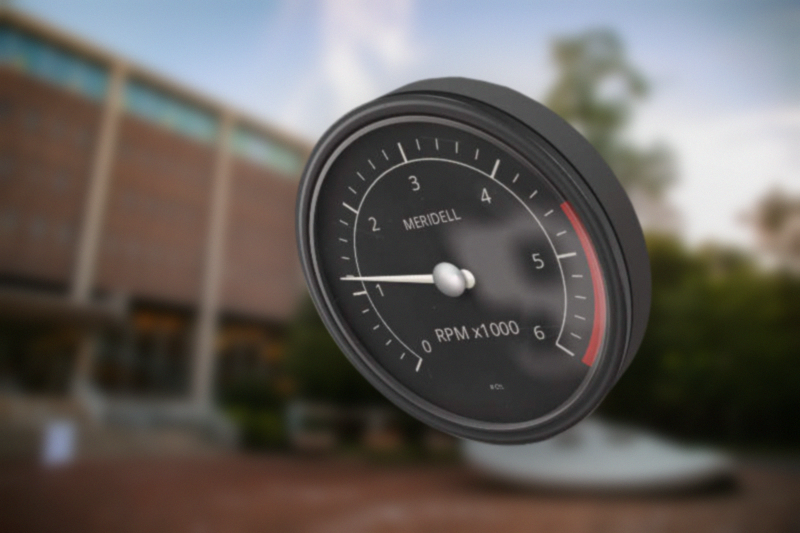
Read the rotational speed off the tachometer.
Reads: 1200 rpm
